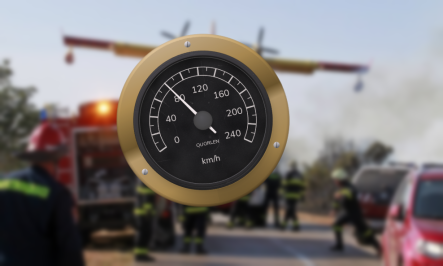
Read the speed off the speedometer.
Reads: 80 km/h
